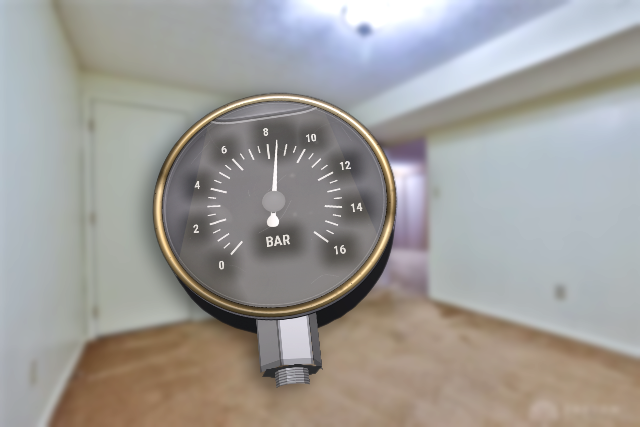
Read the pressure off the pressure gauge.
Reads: 8.5 bar
